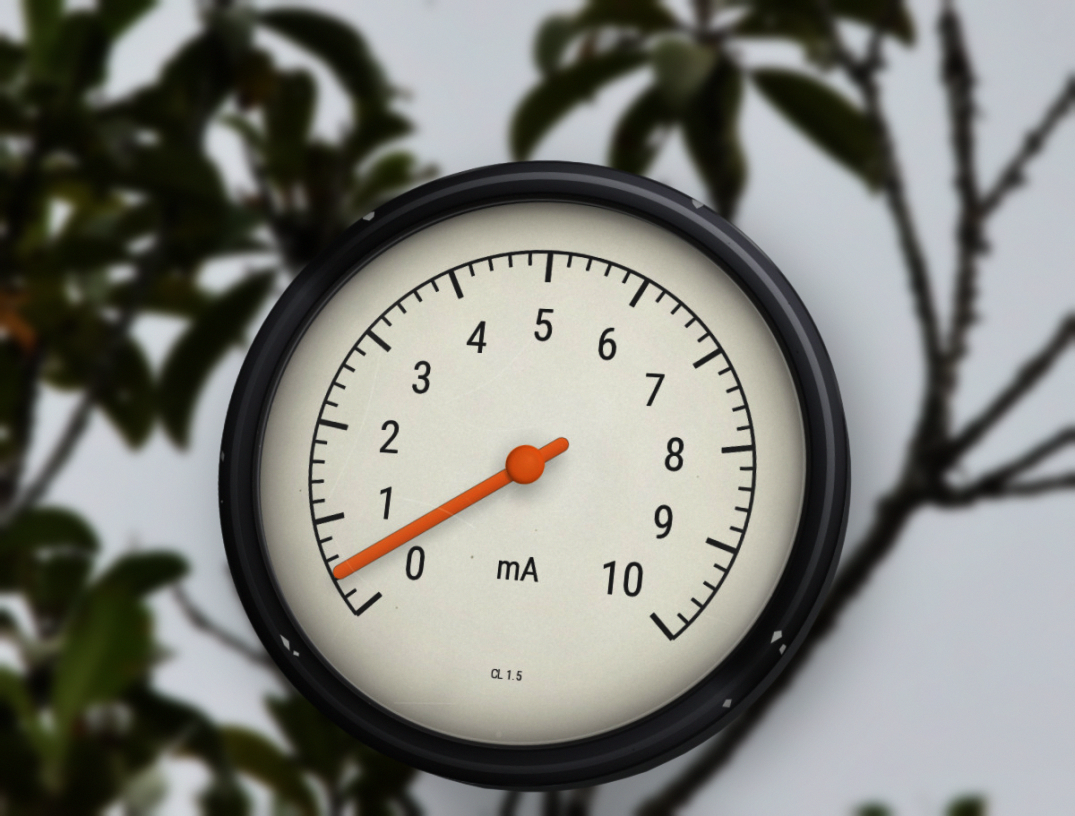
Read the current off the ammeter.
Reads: 0.4 mA
